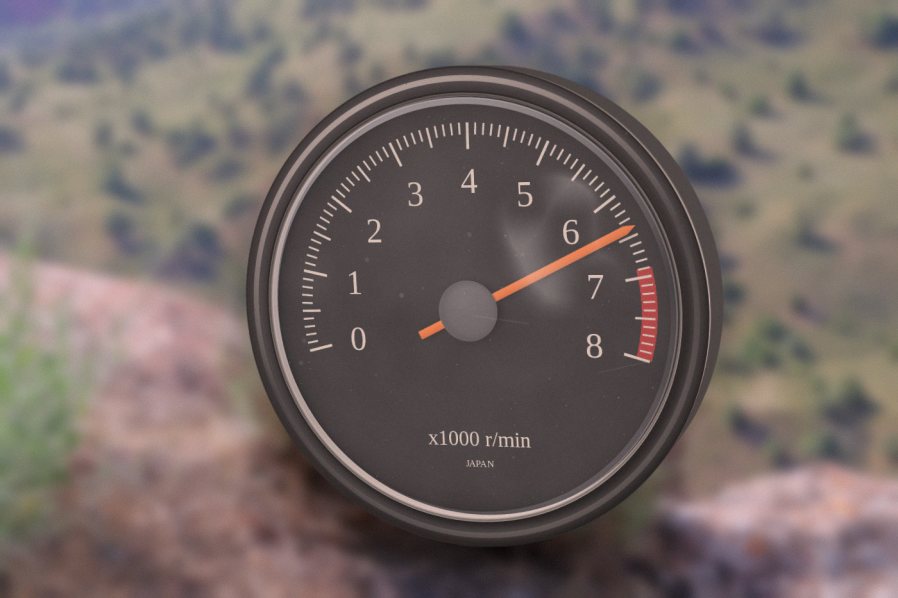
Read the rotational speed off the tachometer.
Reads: 6400 rpm
